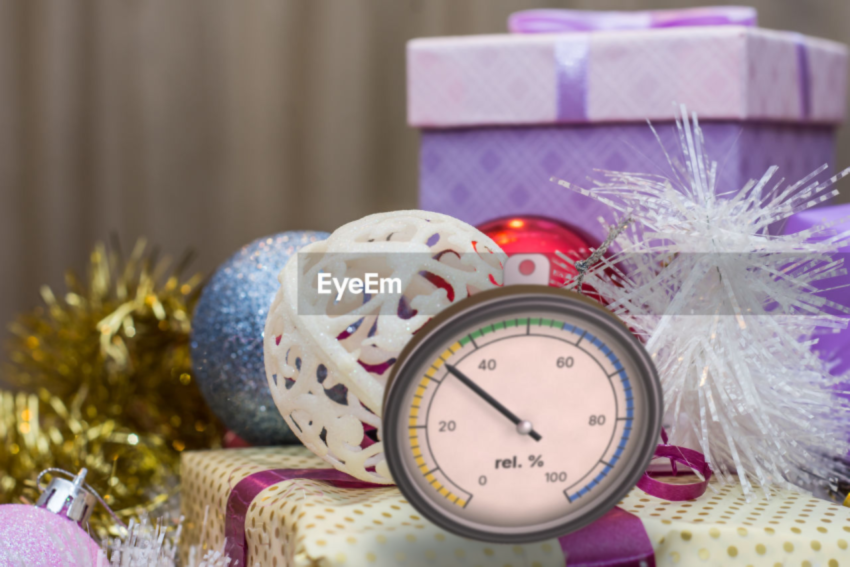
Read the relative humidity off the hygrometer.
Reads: 34 %
